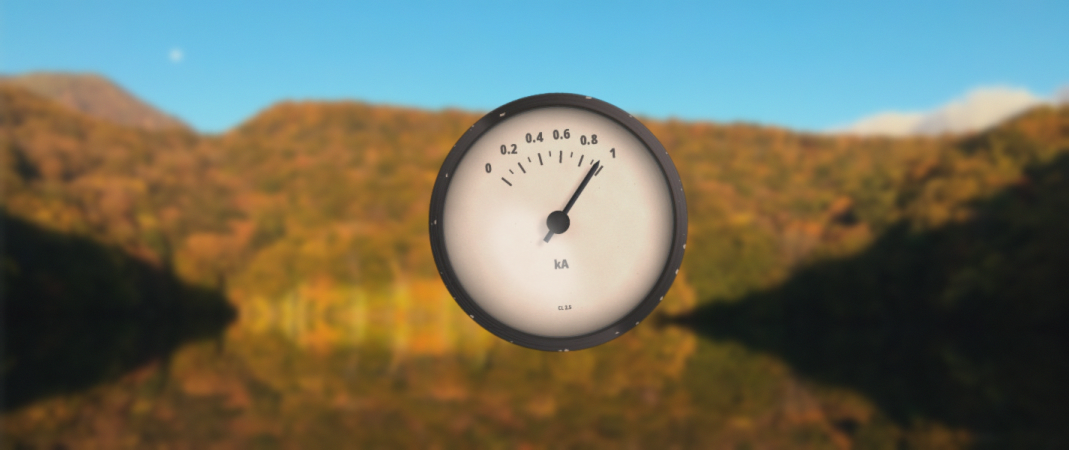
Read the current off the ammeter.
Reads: 0.95 kA
